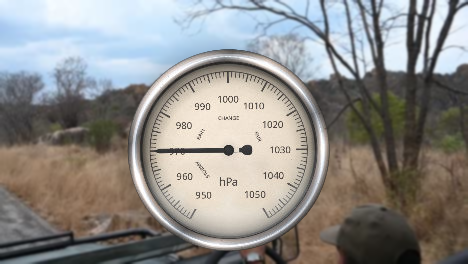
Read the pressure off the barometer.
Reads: 970 hPa
